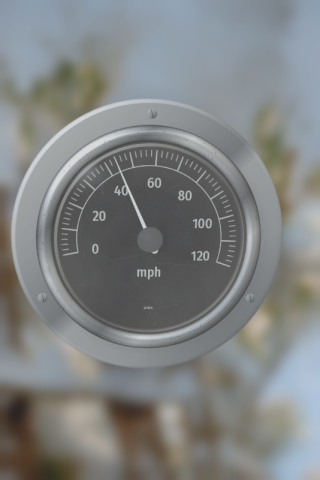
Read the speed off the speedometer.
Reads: 44 mph
